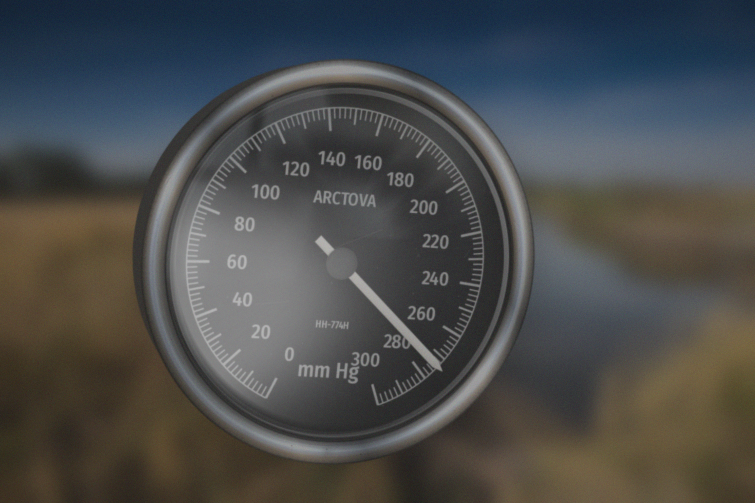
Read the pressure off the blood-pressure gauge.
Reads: 274 mmHg
